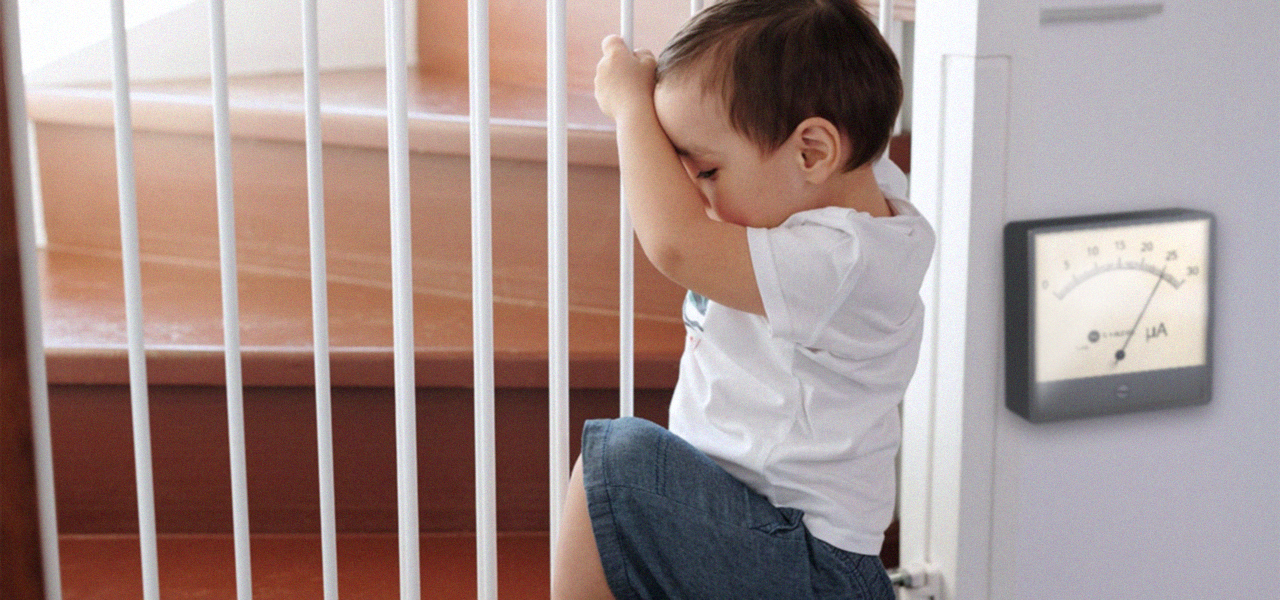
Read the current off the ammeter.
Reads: 25 µA
